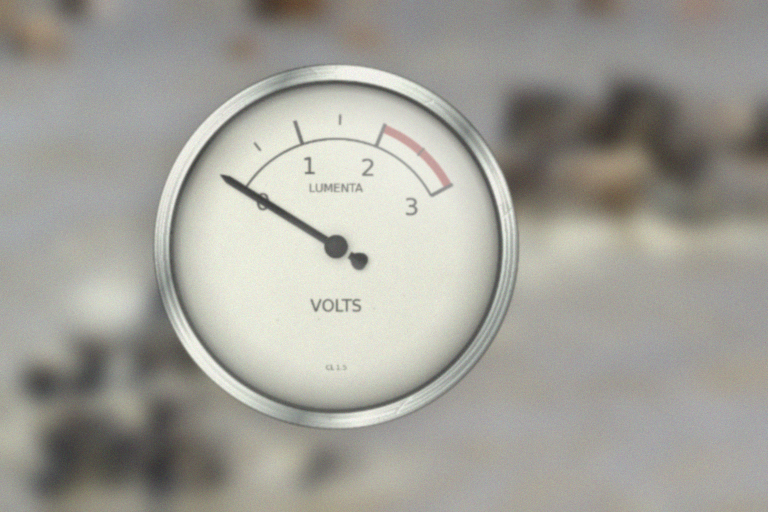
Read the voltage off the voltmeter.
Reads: 0 V
